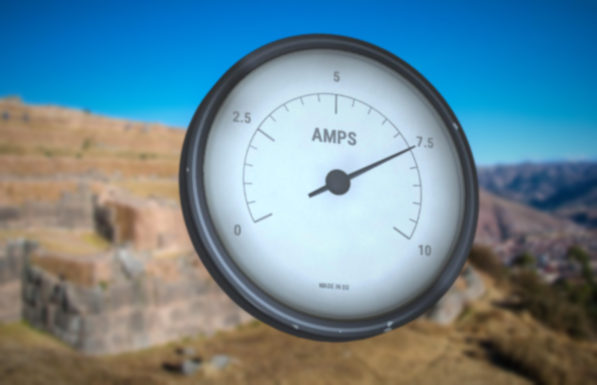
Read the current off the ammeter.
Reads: 7.5 A
